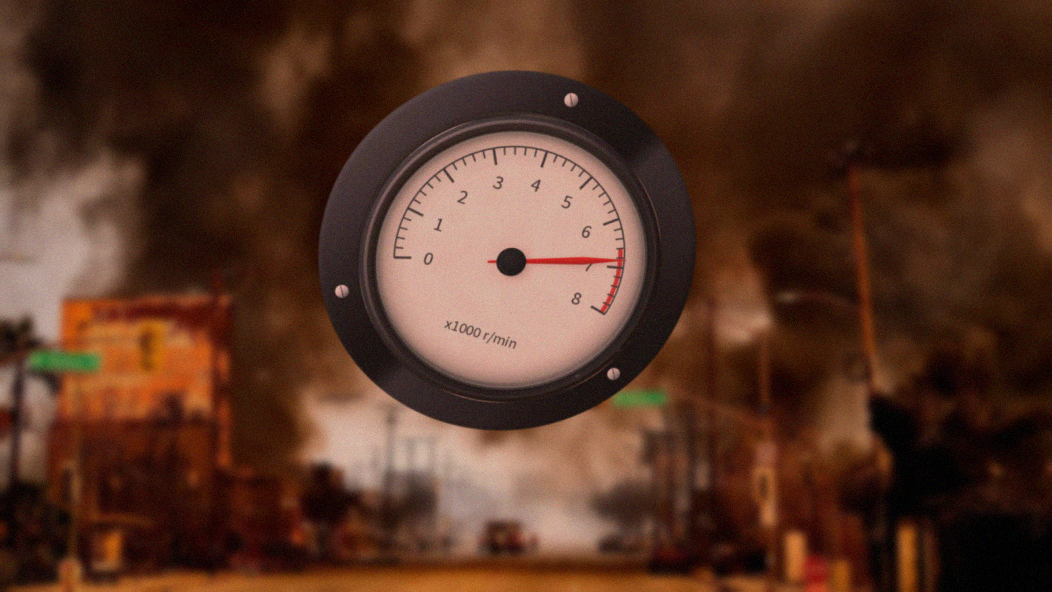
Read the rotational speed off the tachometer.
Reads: 6800 rpm
